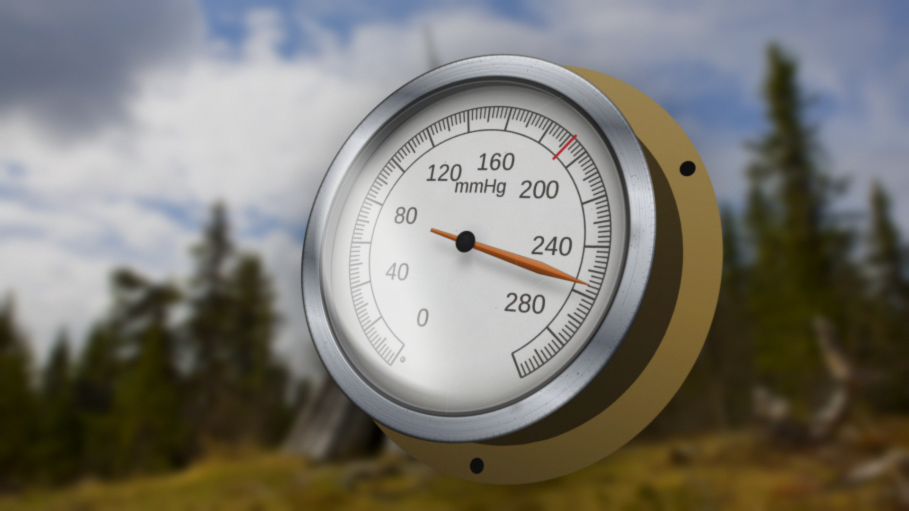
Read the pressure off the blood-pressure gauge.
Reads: 256 mmHg
